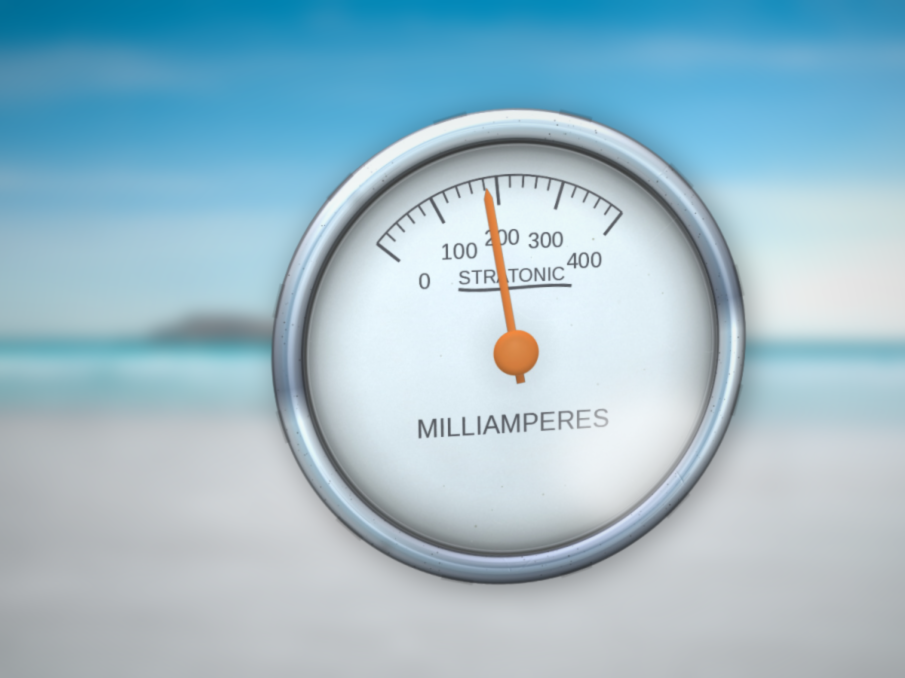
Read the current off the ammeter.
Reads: 180 mA
